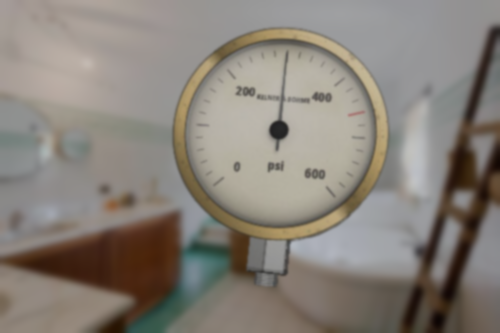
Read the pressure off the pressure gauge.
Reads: 300 psi
